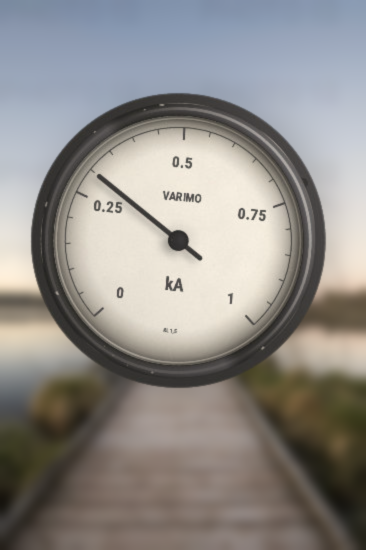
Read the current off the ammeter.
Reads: 0.3 kA
